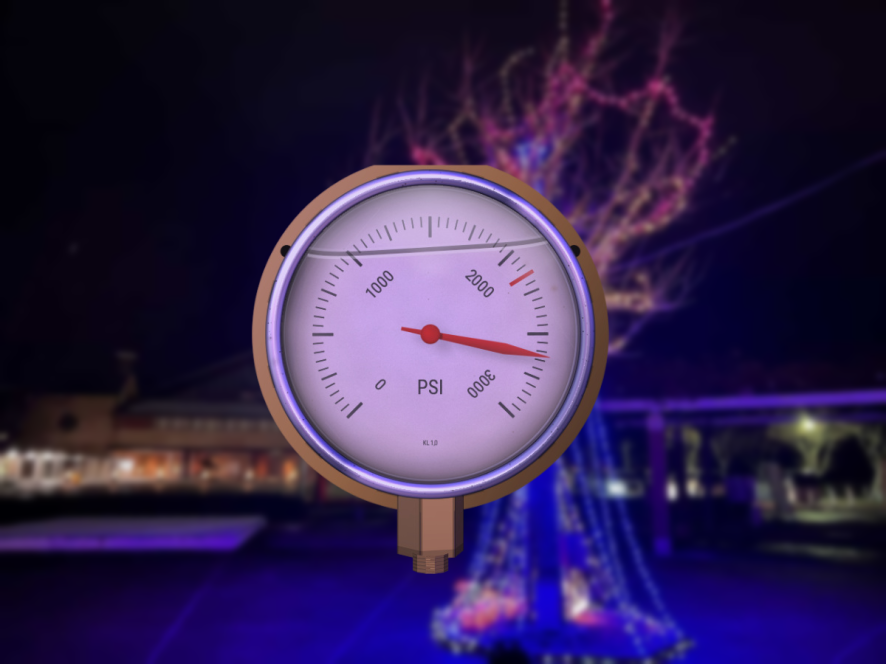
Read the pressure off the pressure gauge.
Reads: 2625 psi
